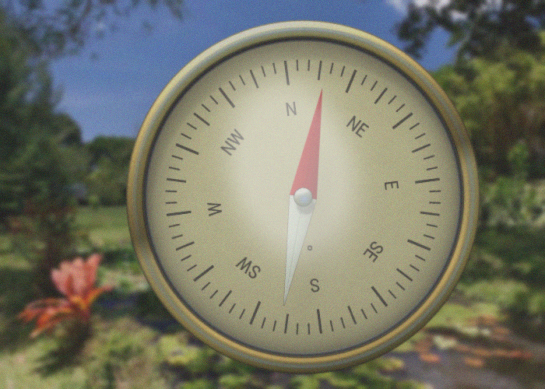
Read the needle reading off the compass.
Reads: 17.5 °
